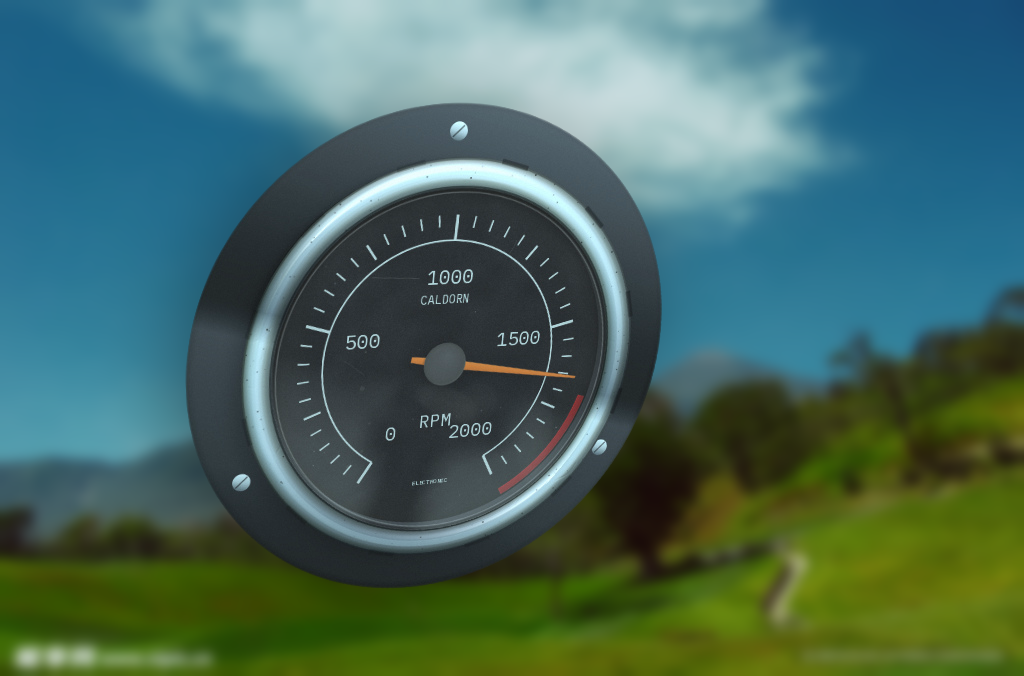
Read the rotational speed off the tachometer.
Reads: 1650 rpm
